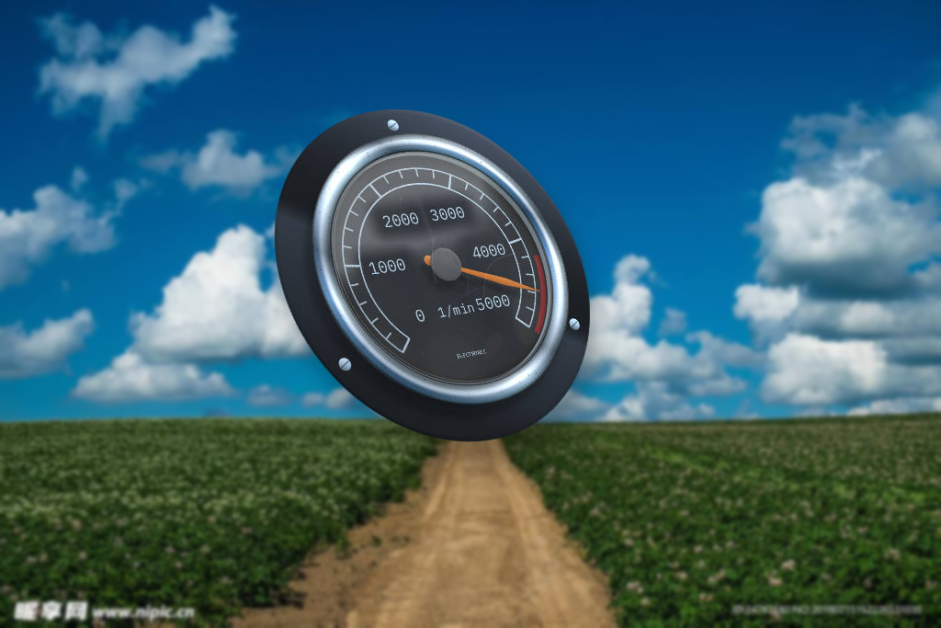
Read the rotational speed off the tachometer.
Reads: 4600 rpm
